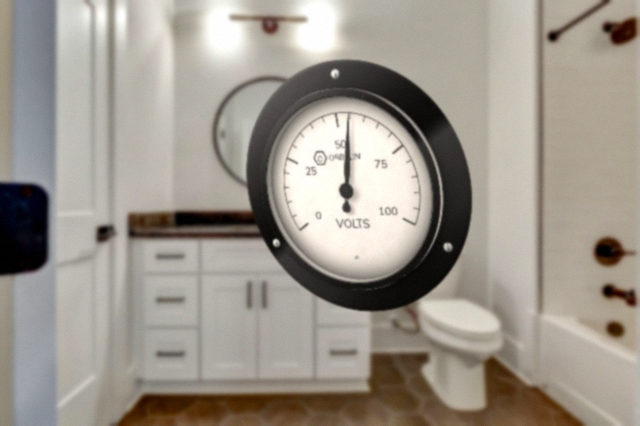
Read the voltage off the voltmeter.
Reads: 55 V
